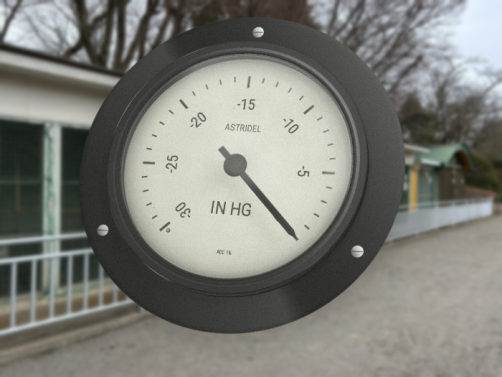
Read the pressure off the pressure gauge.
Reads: 0 inHg
